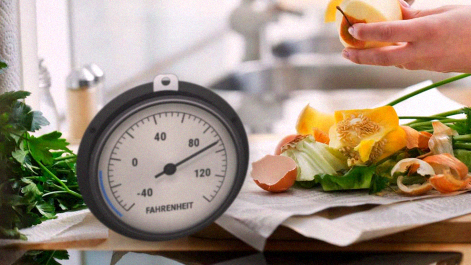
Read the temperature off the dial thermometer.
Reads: 92 °F
